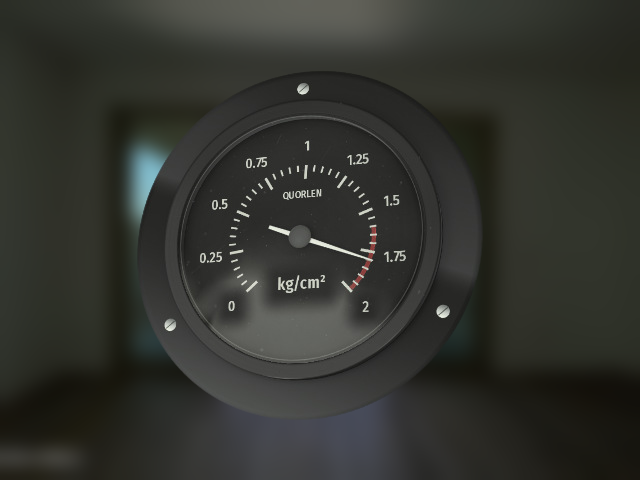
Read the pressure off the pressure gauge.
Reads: 1.8 kg/cm²
